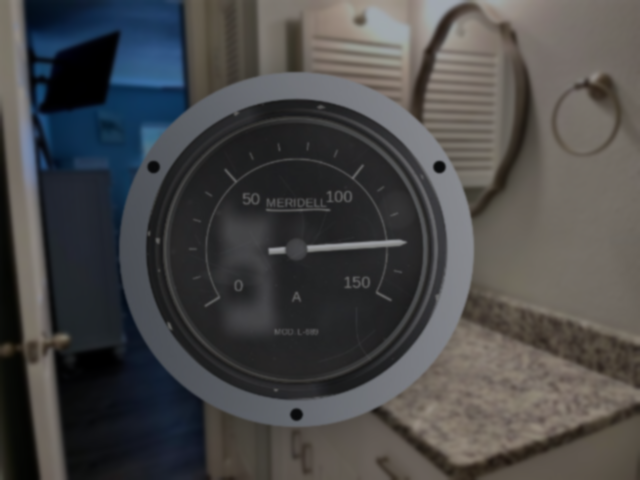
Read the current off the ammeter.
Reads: 130 A
